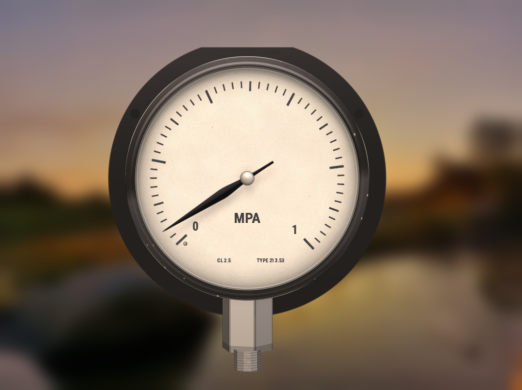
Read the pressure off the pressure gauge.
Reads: 0.04 MPa
